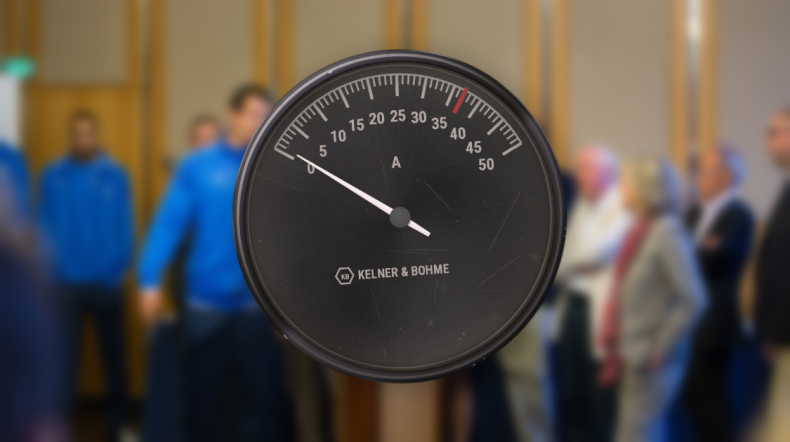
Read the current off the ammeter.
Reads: 1 A
